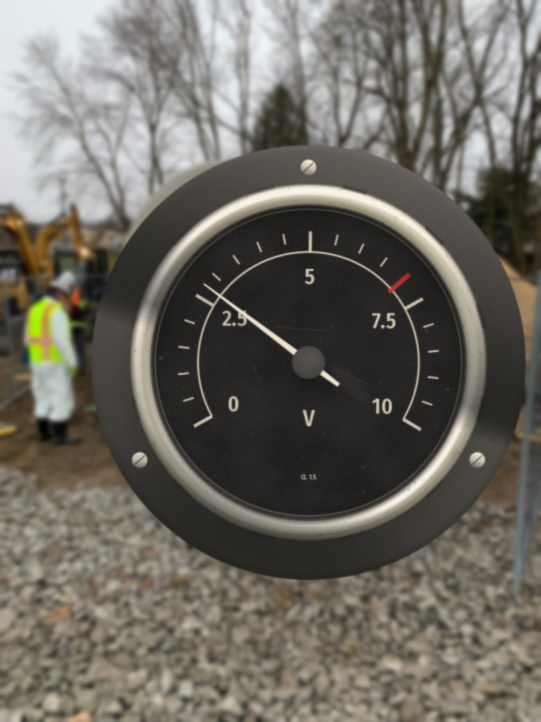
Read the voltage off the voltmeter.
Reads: 2.75 V
